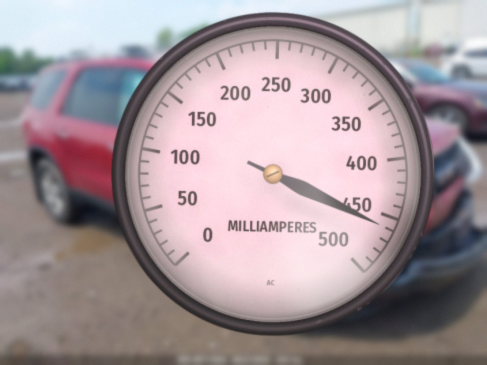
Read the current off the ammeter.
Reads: 460 mA
